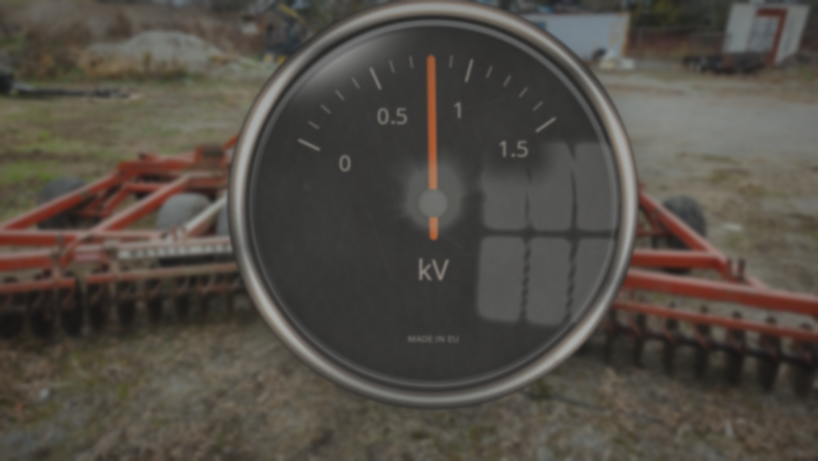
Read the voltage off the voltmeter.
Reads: 0.8 kV
